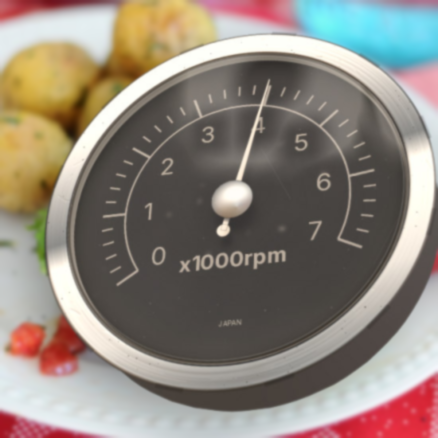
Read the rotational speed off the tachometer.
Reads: 4000 rpm
